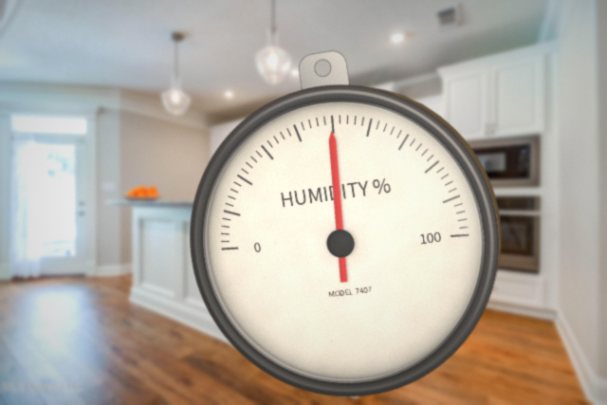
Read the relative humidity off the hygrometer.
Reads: 50 %
